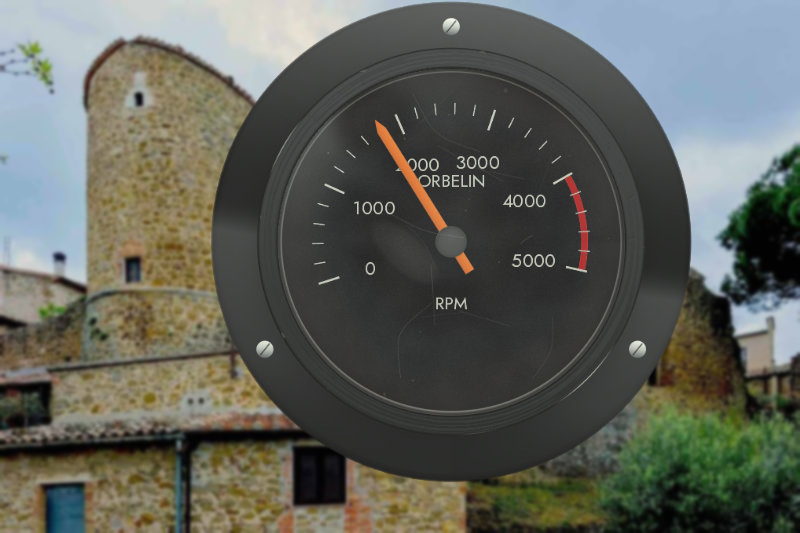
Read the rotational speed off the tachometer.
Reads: 1800 rpm
